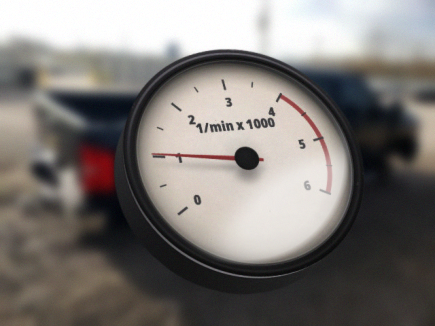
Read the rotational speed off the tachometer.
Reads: 1000 rpm
